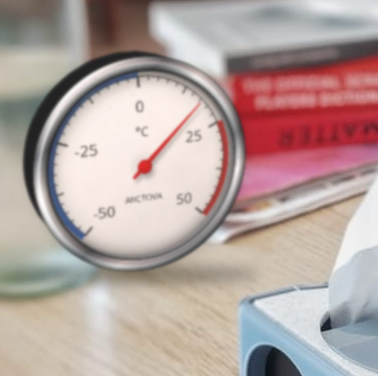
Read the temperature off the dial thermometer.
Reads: 17.5 °C
